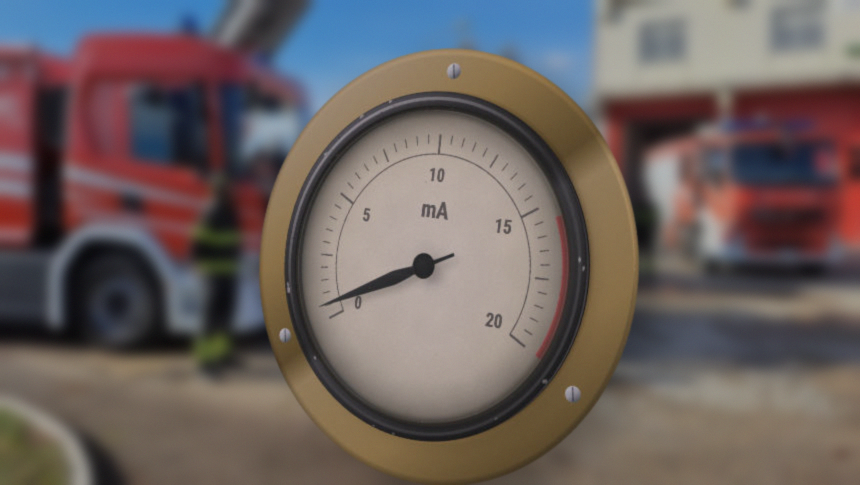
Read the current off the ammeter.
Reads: 0.5 mA
